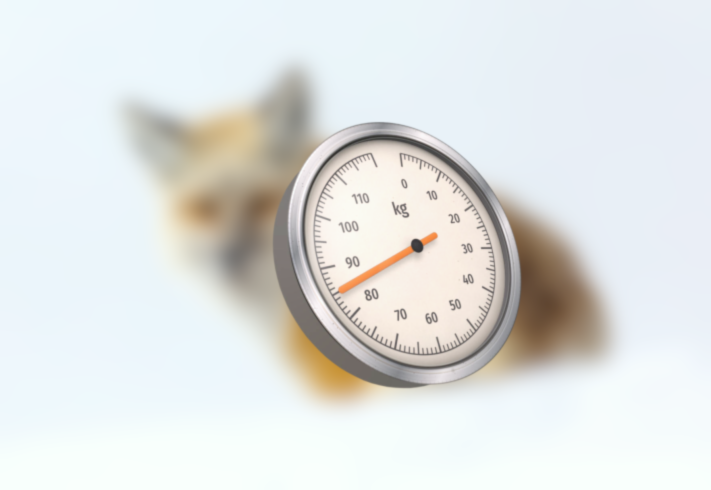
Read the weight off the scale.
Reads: 85 kg
